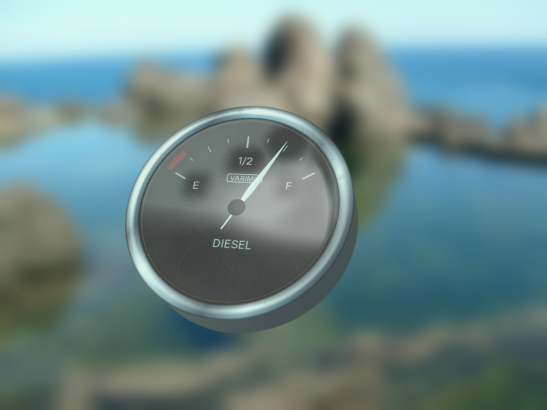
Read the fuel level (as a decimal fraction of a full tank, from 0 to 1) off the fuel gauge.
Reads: 0.75
